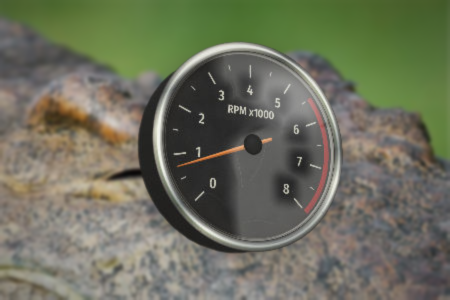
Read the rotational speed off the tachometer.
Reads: 750 rpm
